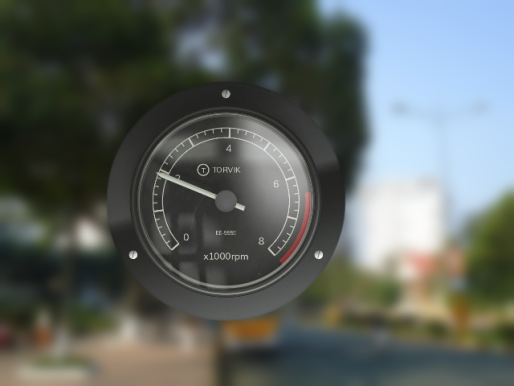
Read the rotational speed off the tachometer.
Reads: 1900 rpm
